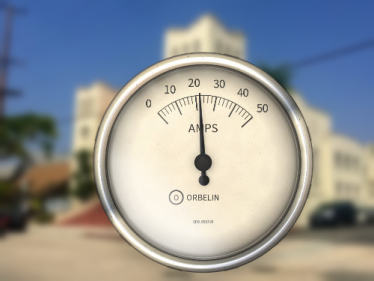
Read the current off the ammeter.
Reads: 22 A
